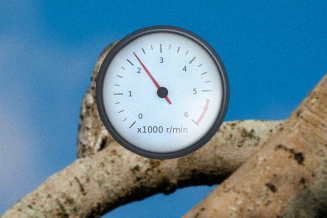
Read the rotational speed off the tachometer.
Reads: 2250 rpm
